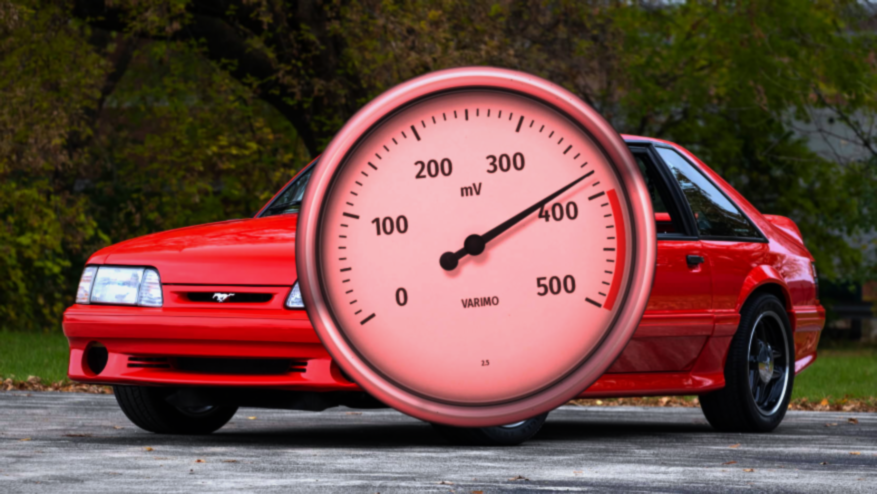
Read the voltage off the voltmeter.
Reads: 380 mV
